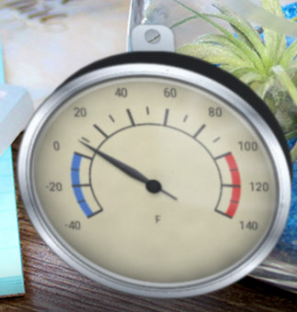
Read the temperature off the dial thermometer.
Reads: 10 °F
